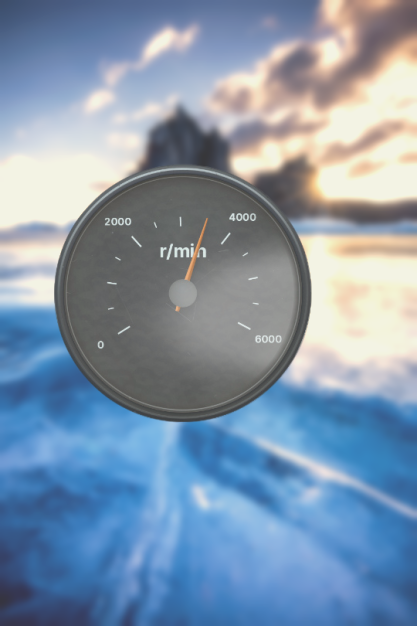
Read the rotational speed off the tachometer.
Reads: 3500 rpm
